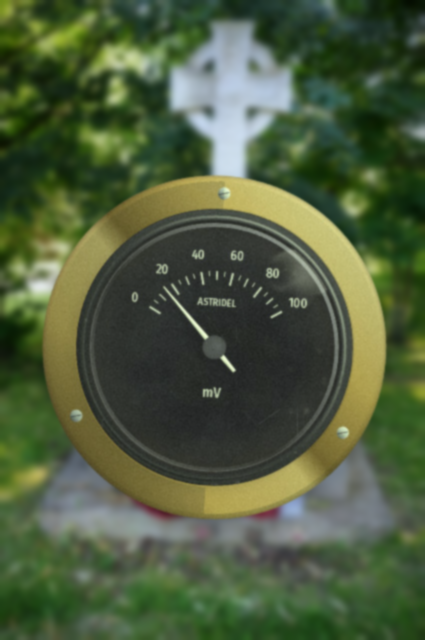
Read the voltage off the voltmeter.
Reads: 15 mV
